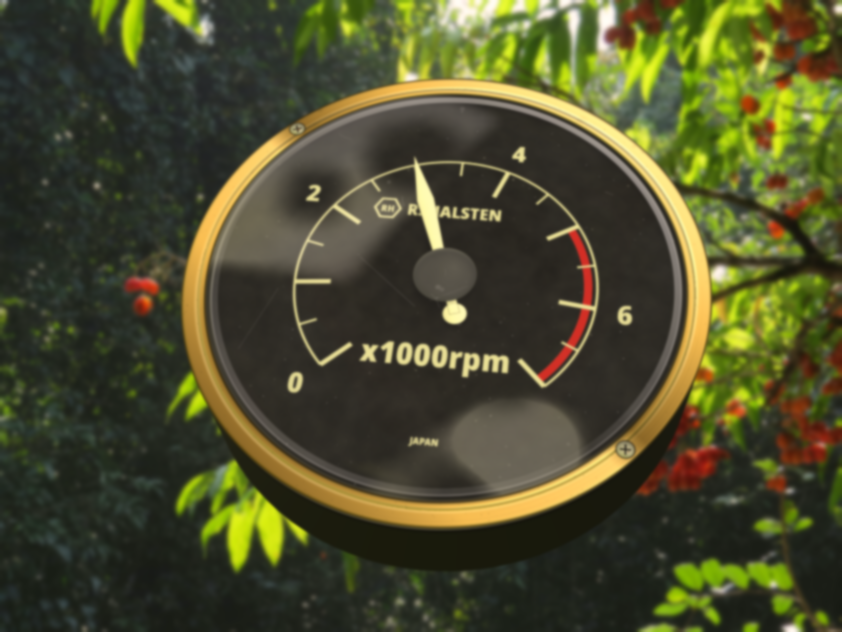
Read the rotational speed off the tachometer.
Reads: 3000 rpm
